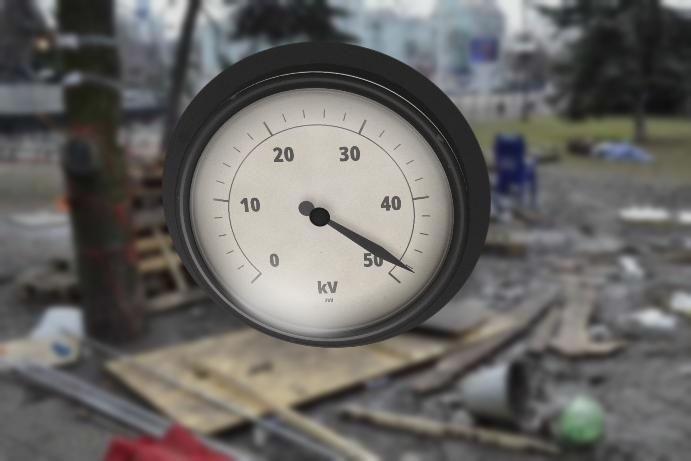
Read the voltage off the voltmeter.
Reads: 48 kV
